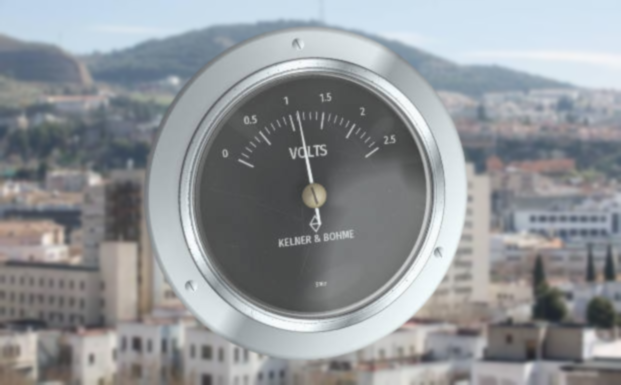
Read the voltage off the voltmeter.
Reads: 1.1 V
